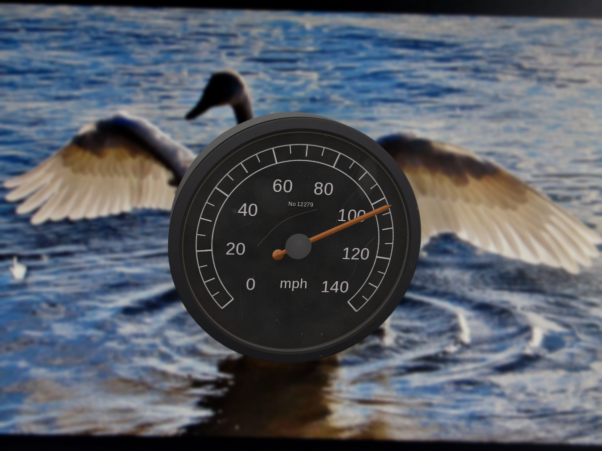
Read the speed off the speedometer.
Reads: 102.5 mph
